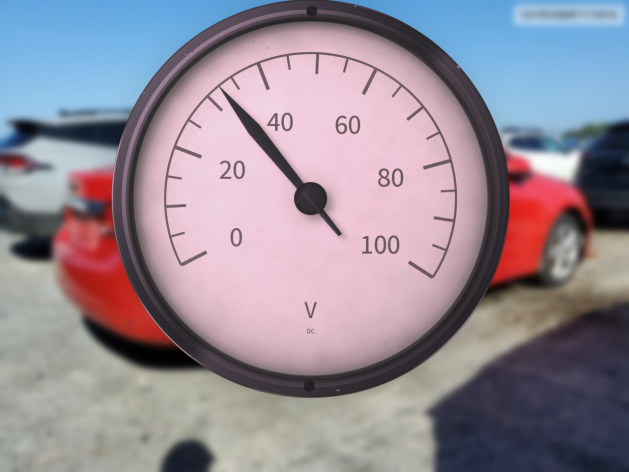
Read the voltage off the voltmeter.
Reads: 32.5 V
